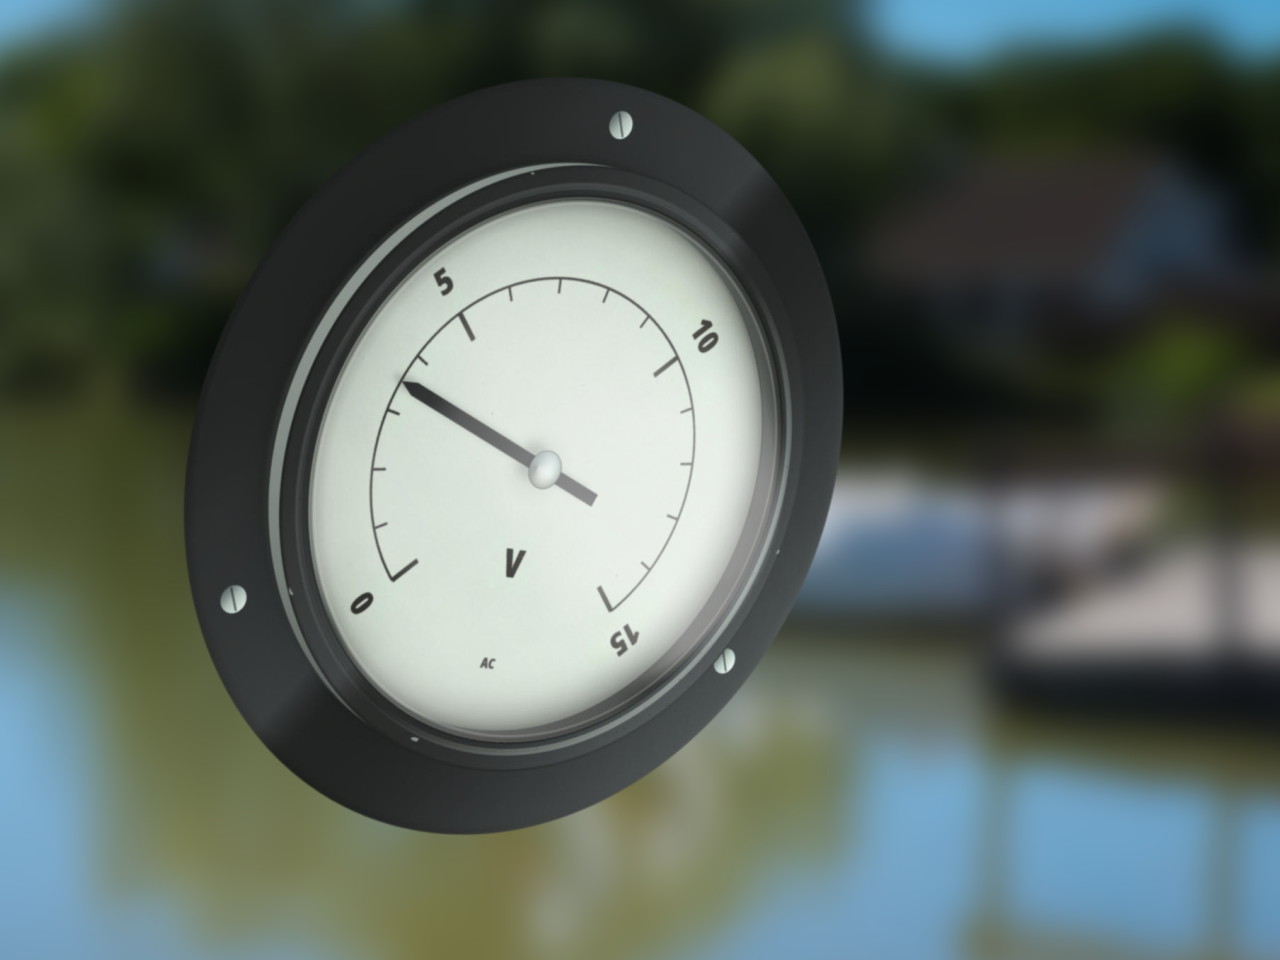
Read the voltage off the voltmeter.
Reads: 3.5 V
